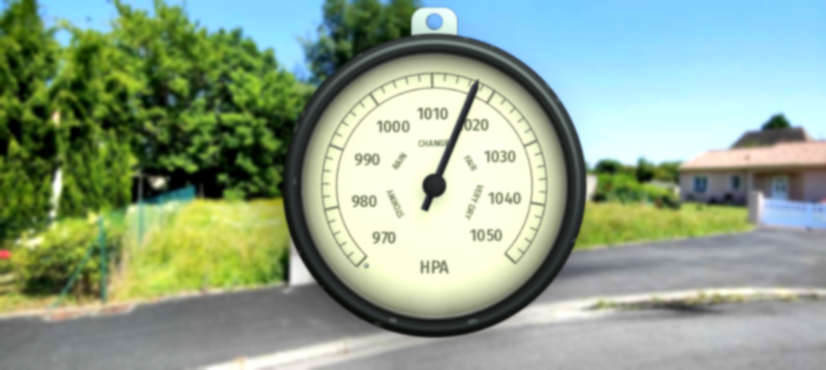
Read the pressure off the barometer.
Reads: 1017 hPa
